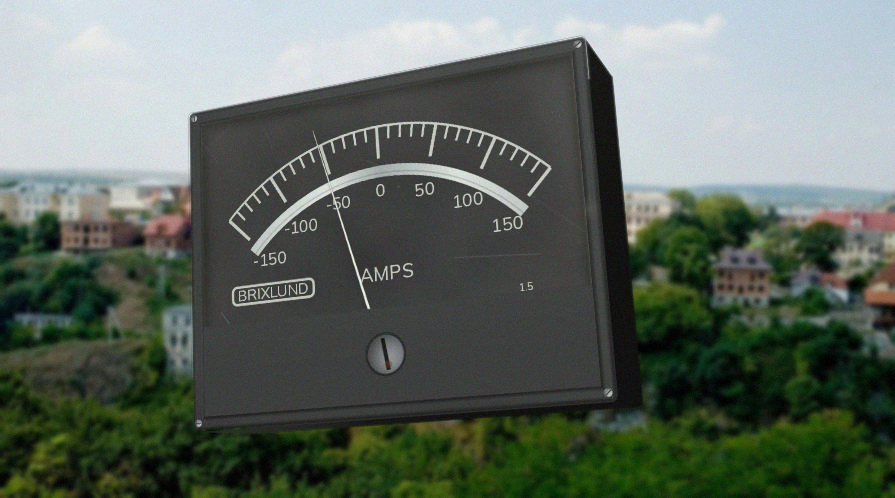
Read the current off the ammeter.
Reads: -50 A
